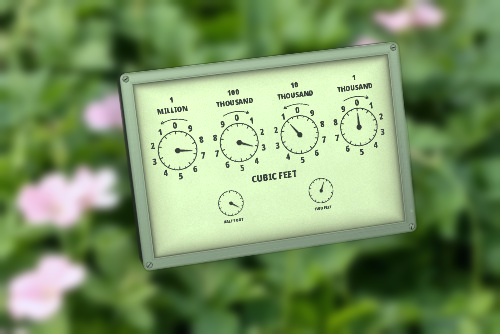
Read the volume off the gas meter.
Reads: 731000 ft³
